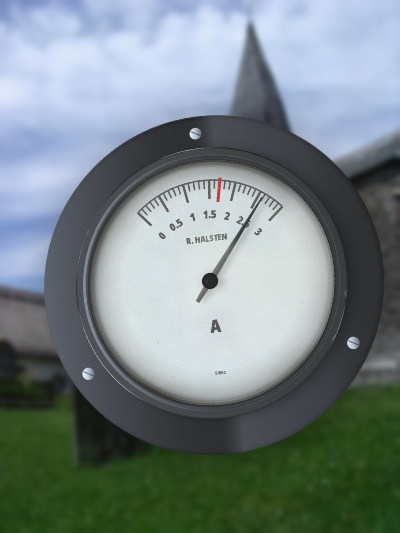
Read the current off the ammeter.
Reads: 2.6 A
